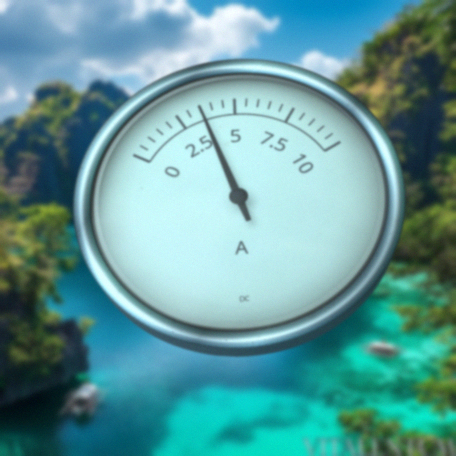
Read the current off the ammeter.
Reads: 3.5 A
